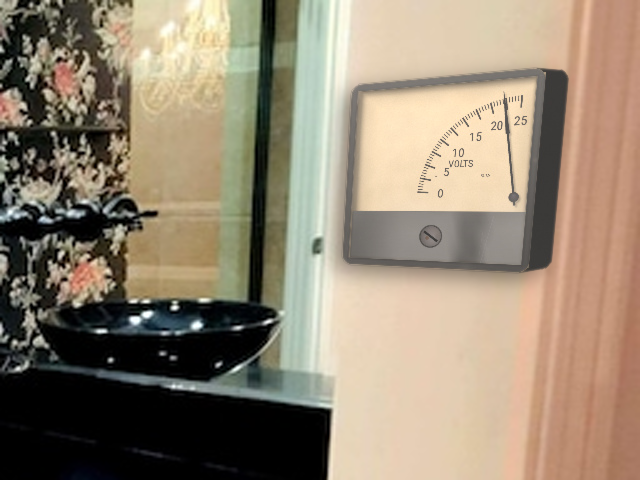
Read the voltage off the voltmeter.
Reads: 22.5 V
